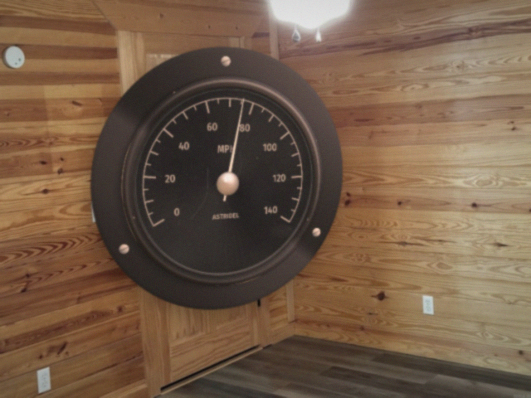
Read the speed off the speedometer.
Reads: 75 mph
